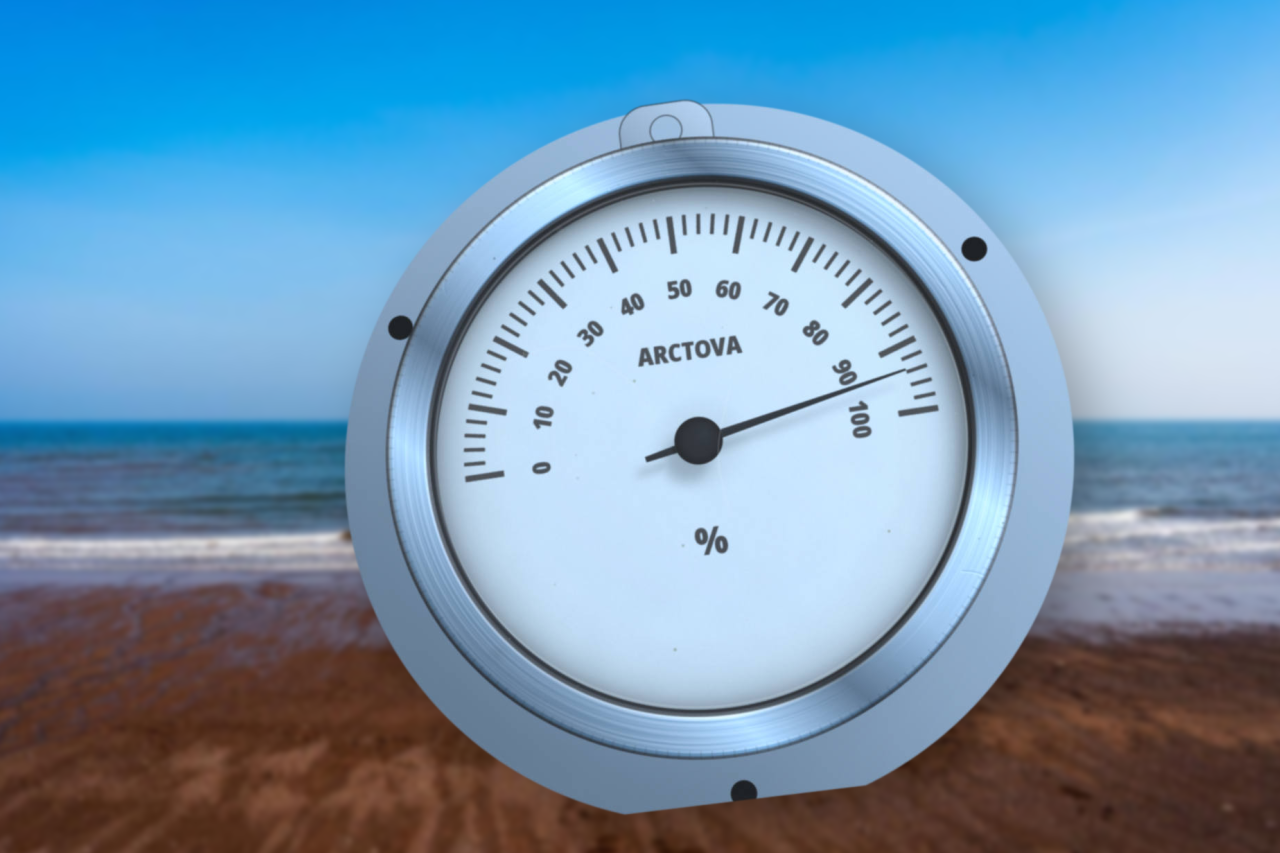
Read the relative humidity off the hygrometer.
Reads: 94 %
